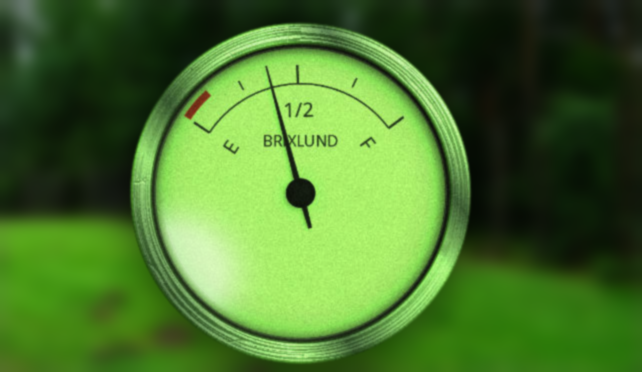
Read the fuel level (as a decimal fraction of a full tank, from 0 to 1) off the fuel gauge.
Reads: 0.375
